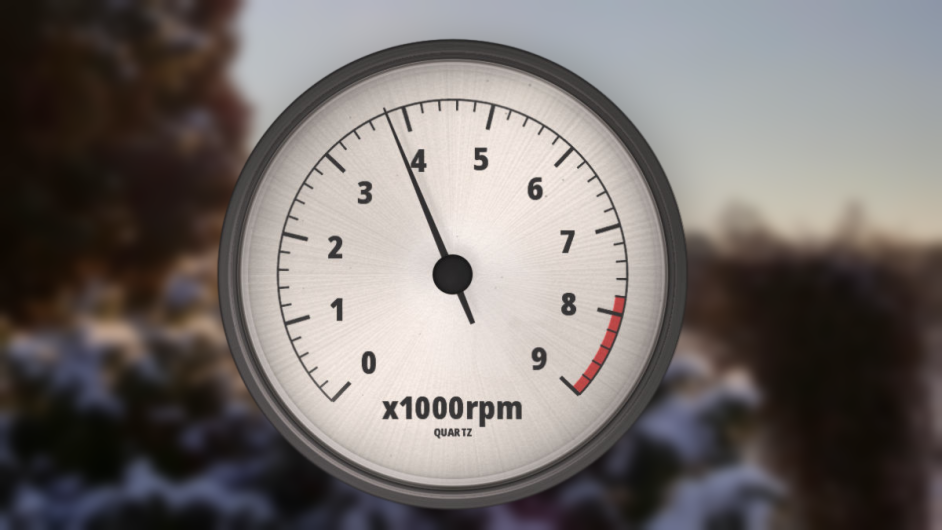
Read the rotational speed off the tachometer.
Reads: 3800 rpm
